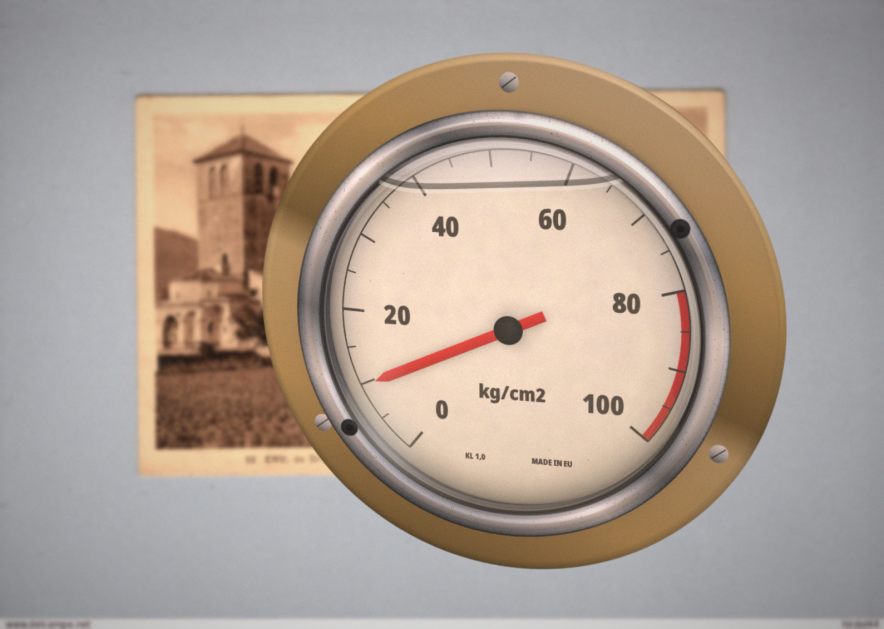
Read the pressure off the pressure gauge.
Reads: 10 kg/cm²
